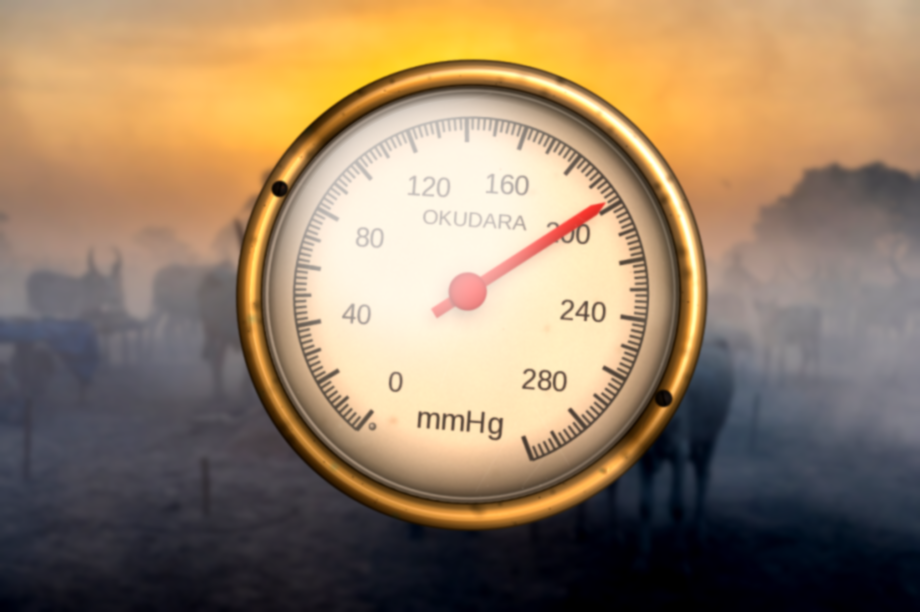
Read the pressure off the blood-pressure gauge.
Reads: 198 mmHg
